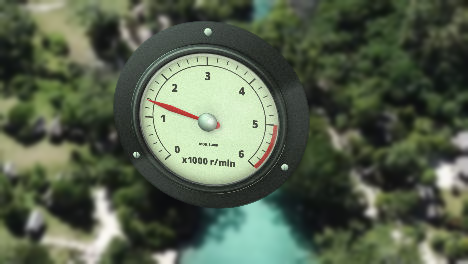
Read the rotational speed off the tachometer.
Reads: 1400 rpm
